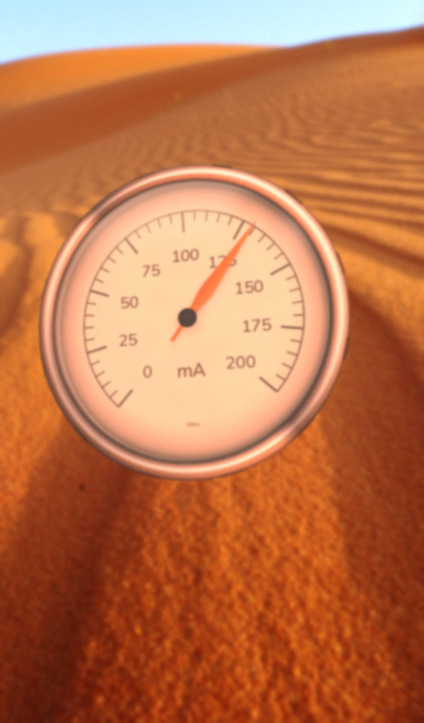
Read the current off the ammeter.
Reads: 130 mA
